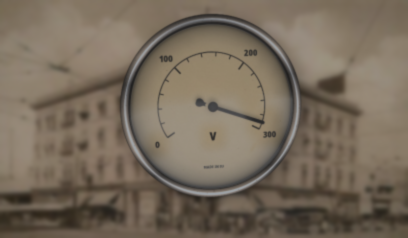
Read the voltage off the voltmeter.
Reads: 290 V
